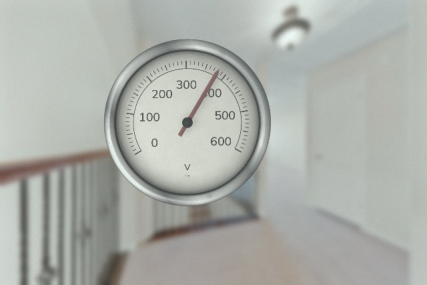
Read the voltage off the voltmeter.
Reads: 380 V
